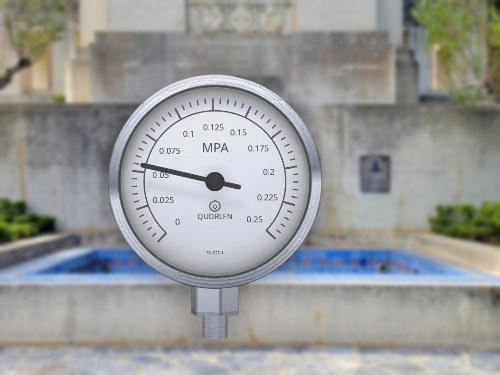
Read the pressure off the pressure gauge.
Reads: 0.055 MPa
